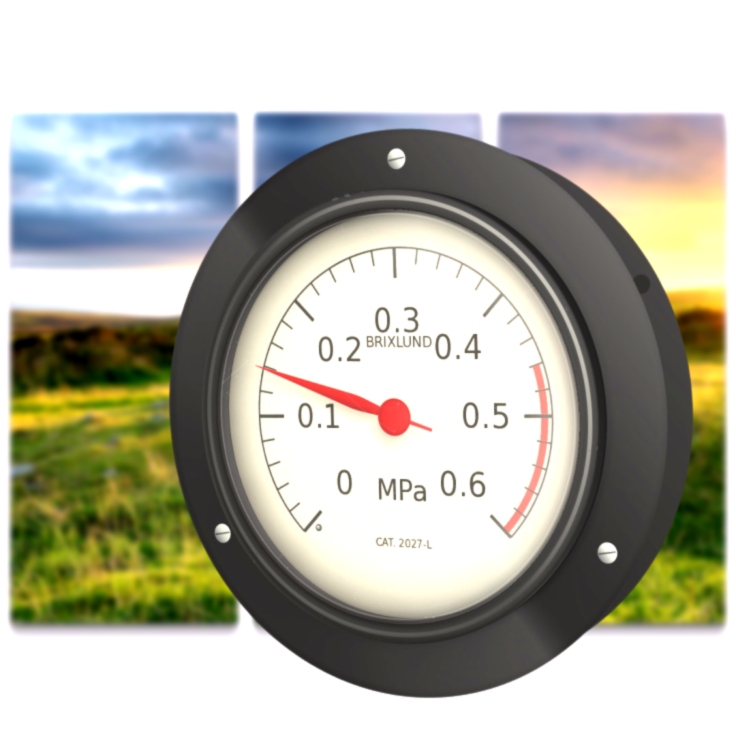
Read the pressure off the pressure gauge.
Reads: 0.14 MPa
